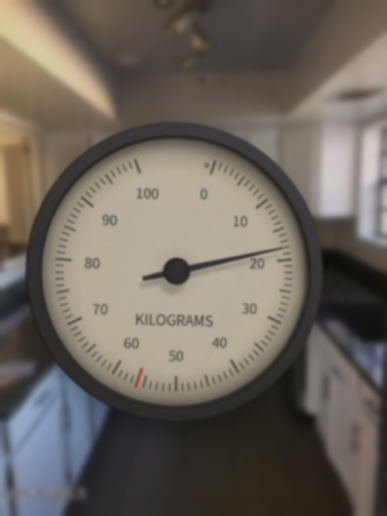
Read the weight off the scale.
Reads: 18 kg
